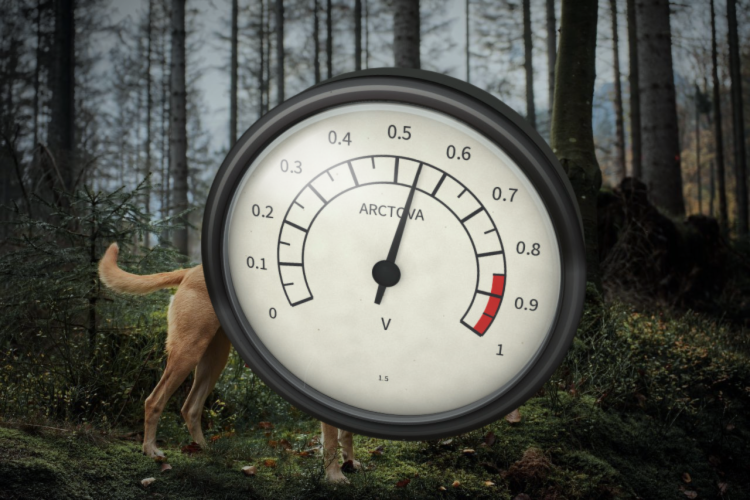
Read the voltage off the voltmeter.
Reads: 0.55 V
